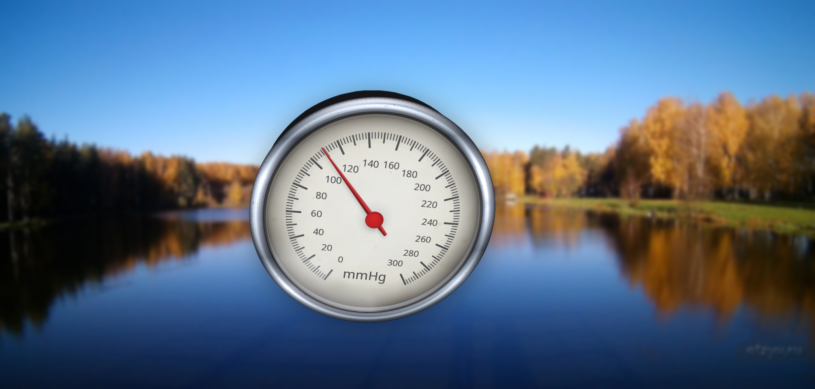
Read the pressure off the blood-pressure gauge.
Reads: 110 mmHg
